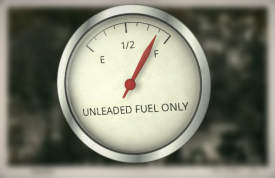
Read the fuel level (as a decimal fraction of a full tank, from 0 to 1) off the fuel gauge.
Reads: 0.875
